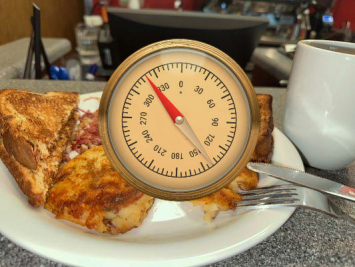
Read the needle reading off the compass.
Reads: 320 °
